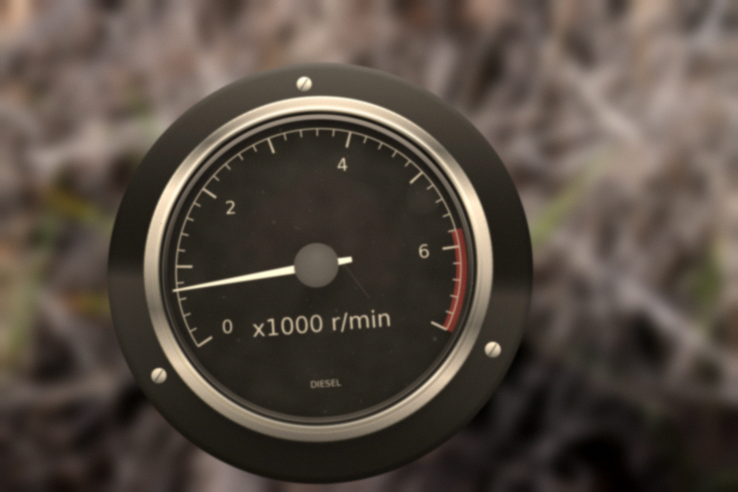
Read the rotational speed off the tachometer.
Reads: 700 rpm
